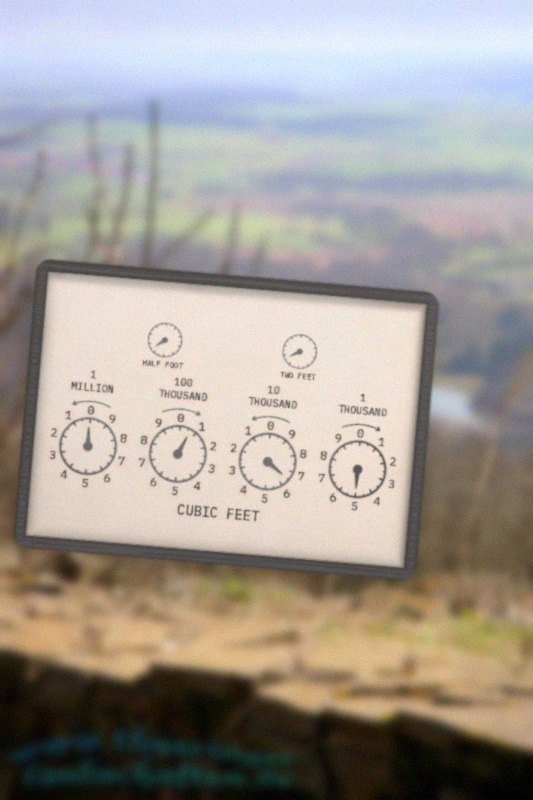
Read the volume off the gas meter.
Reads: 6500 ft³
